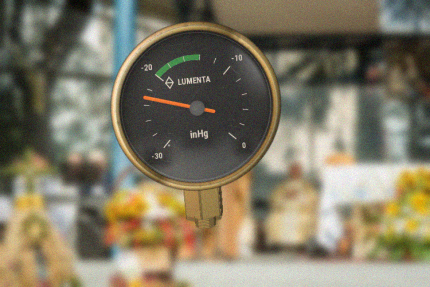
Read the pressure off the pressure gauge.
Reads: -23 inHg
